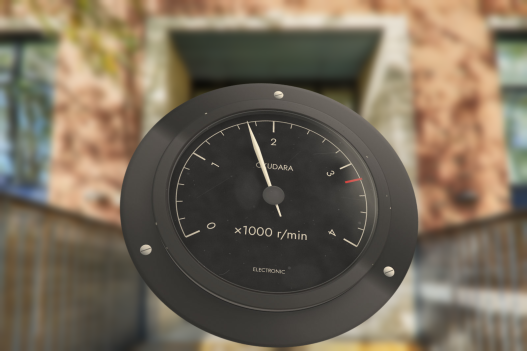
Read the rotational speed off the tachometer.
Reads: 1700 rpm
